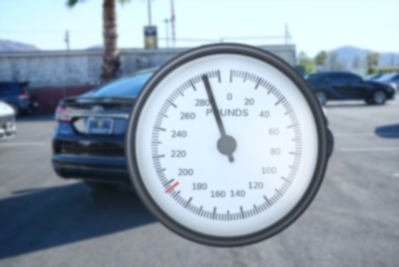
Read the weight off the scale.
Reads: 290 lb
